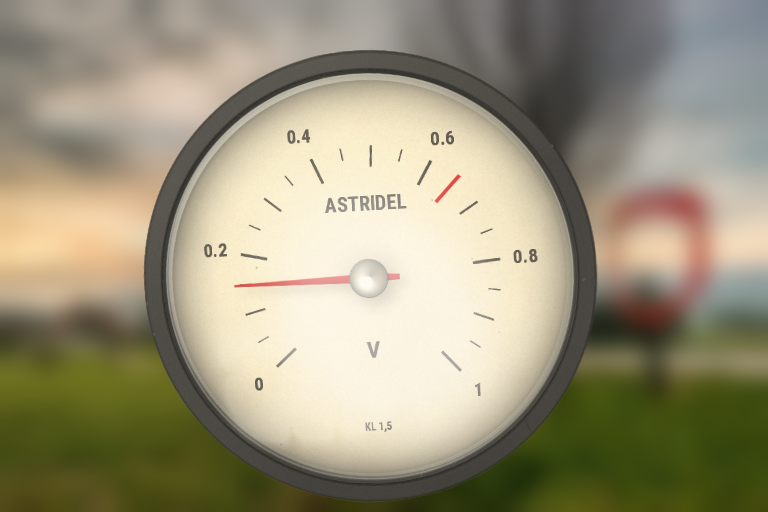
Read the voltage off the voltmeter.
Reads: 0.15 V
